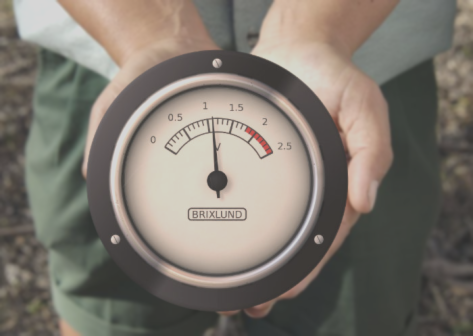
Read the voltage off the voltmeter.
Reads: 1.1 V
